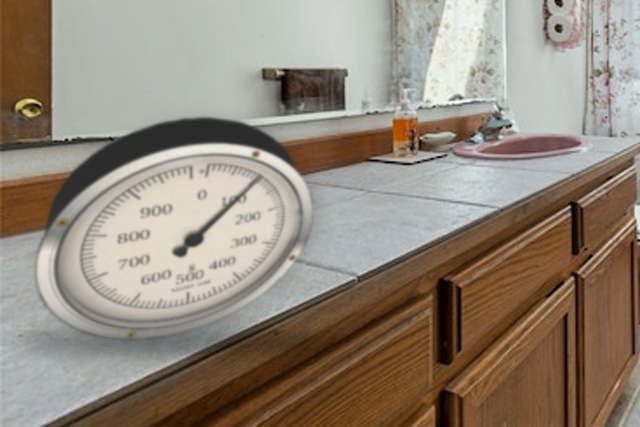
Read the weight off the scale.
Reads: 100 g
